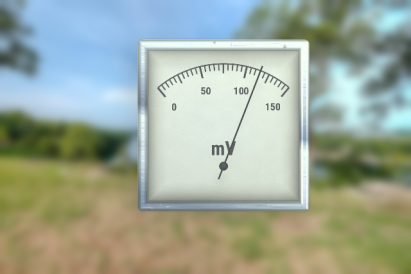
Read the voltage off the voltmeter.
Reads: 115 mV
